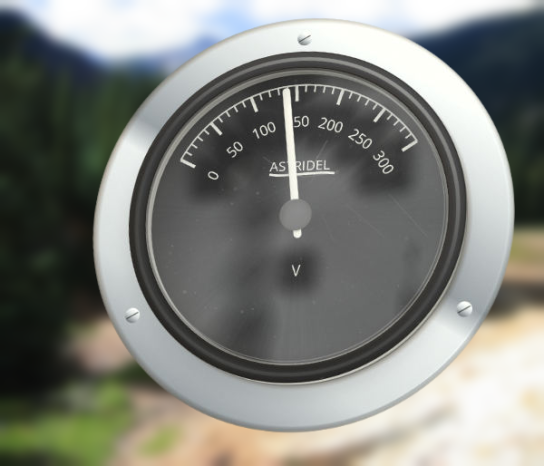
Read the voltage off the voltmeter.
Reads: 140 V
